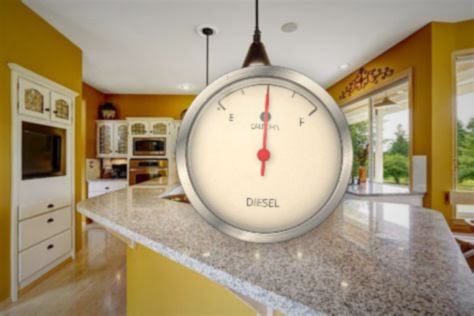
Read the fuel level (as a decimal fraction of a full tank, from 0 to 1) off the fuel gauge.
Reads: 0.5
